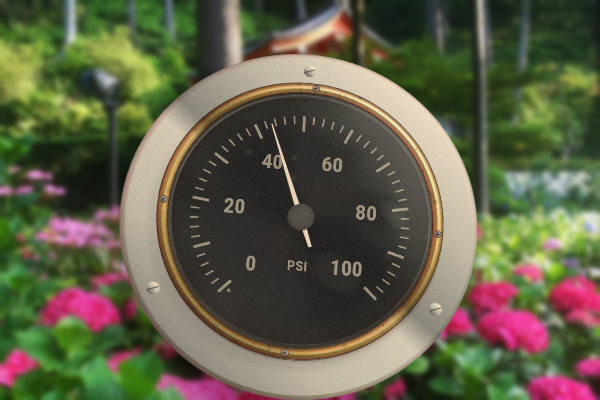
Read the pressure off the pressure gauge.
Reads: 43 psi
